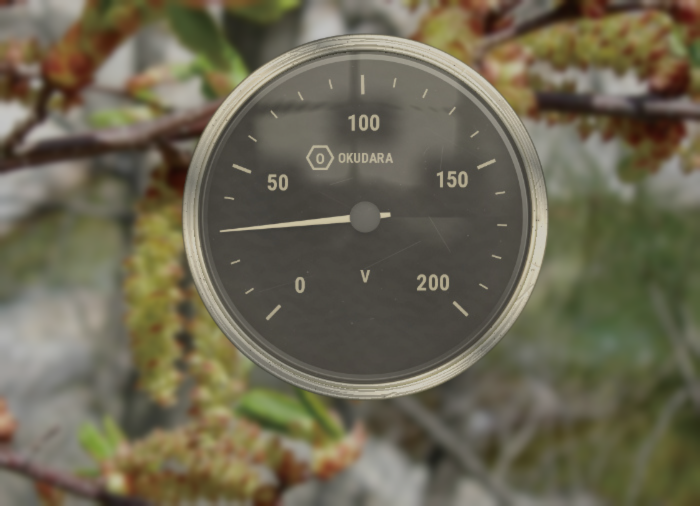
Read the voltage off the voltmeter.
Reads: 30 V
